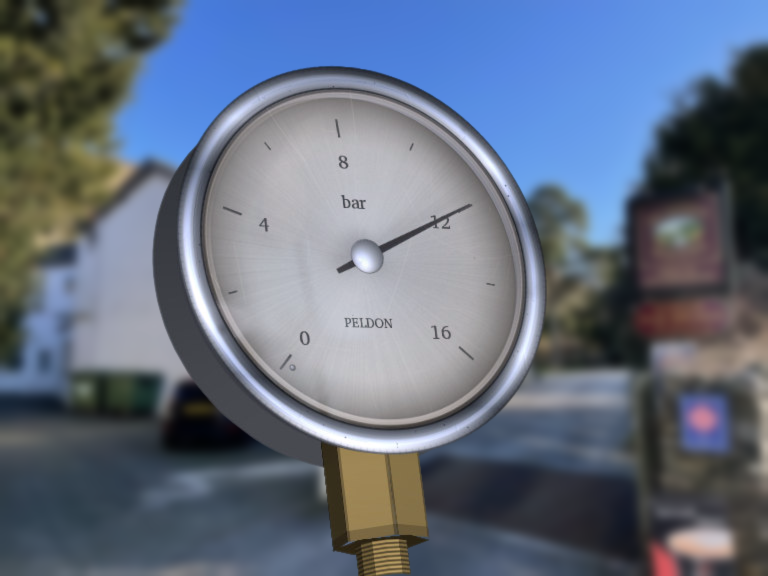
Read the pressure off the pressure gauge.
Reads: 12 bar
